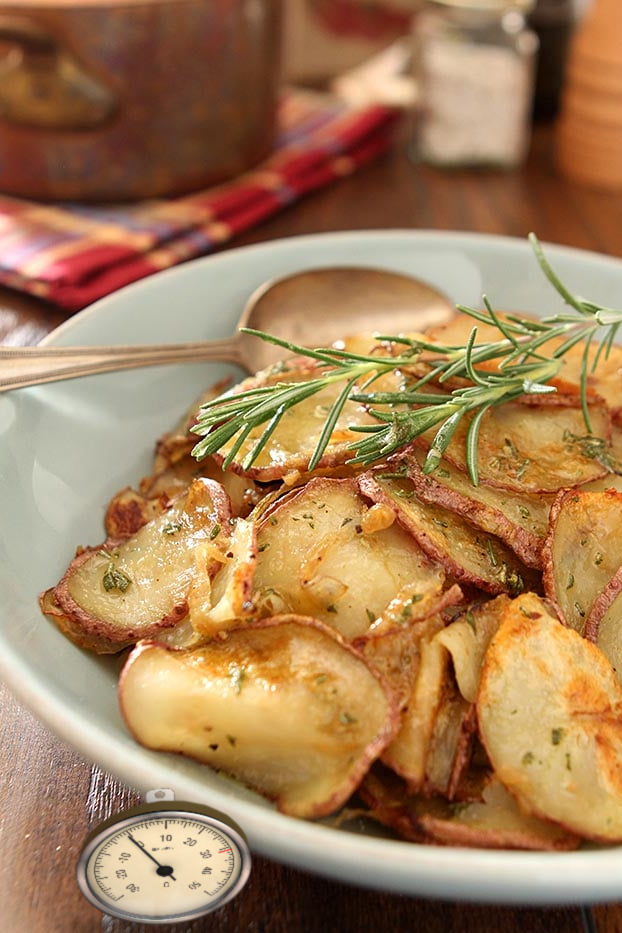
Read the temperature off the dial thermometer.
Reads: 0 °C
